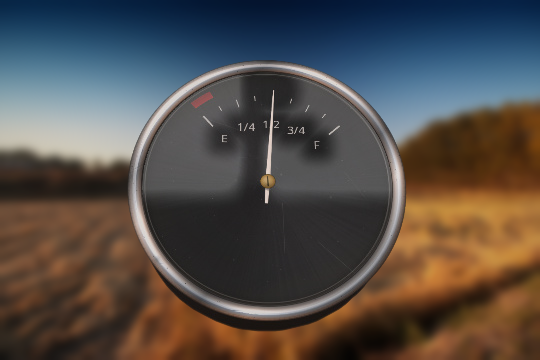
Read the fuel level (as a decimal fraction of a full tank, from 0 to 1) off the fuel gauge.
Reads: 0.5
